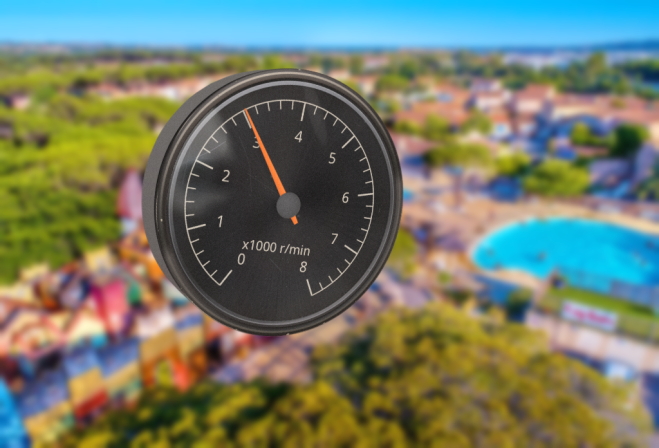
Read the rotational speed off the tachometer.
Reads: 3000 rpm
